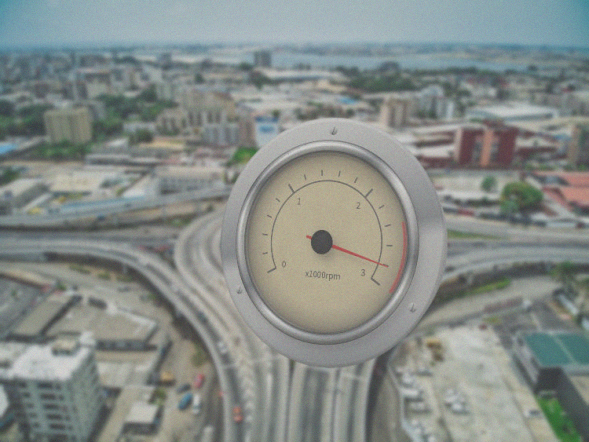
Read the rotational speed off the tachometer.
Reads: 2800 rpm
